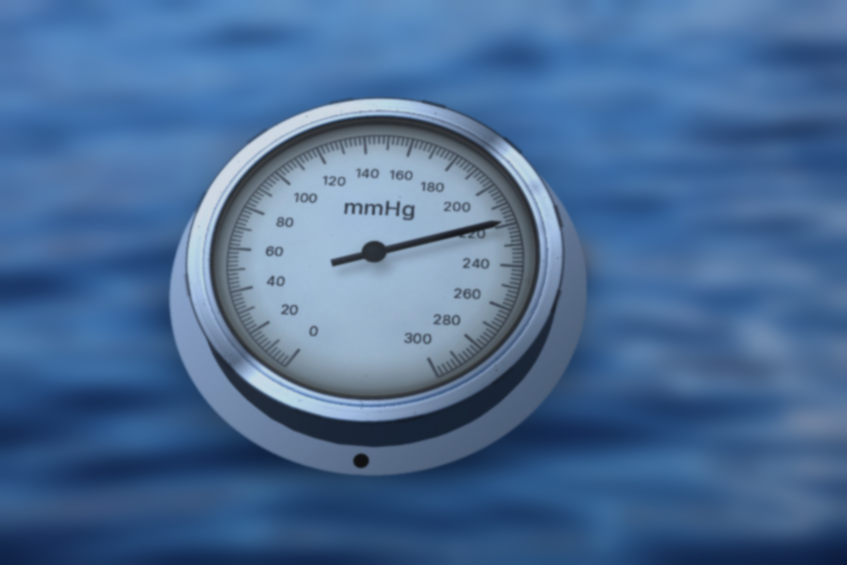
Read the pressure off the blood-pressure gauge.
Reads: 220 mmHg
